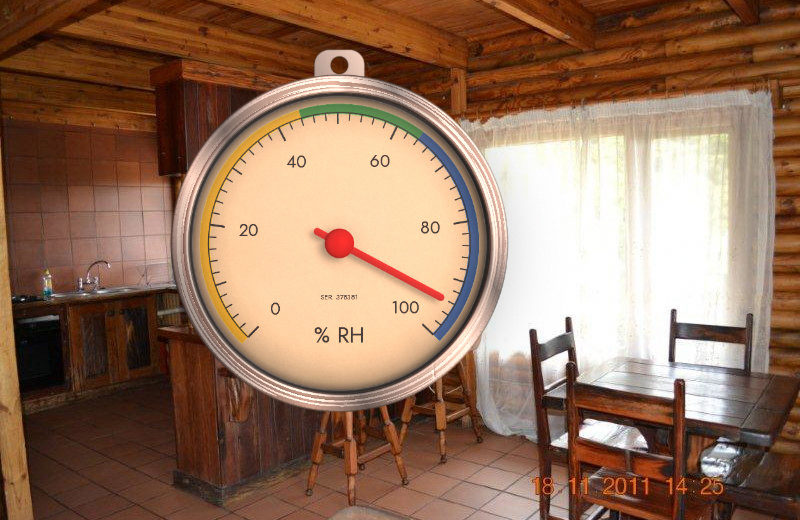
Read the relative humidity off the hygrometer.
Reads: 94 %
